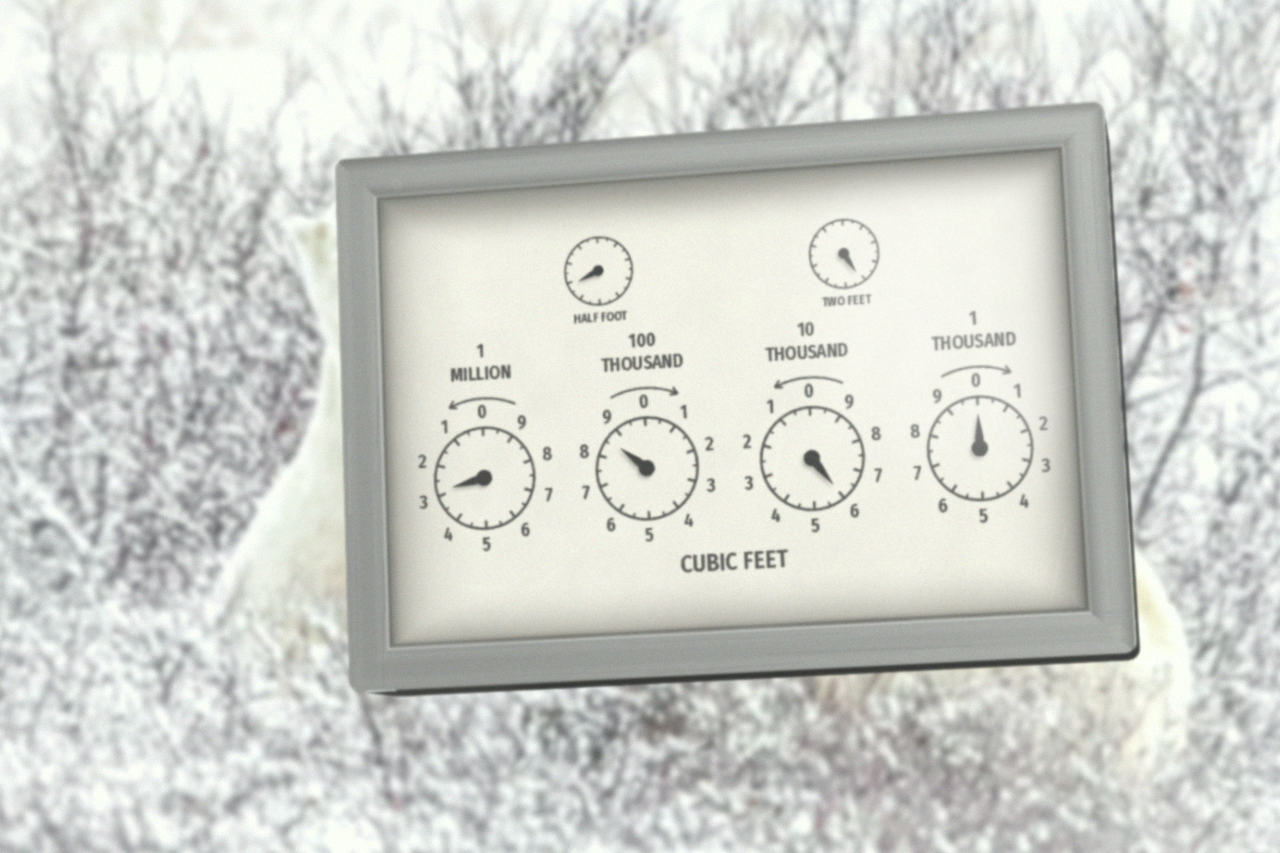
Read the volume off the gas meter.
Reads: 286000 ft³
